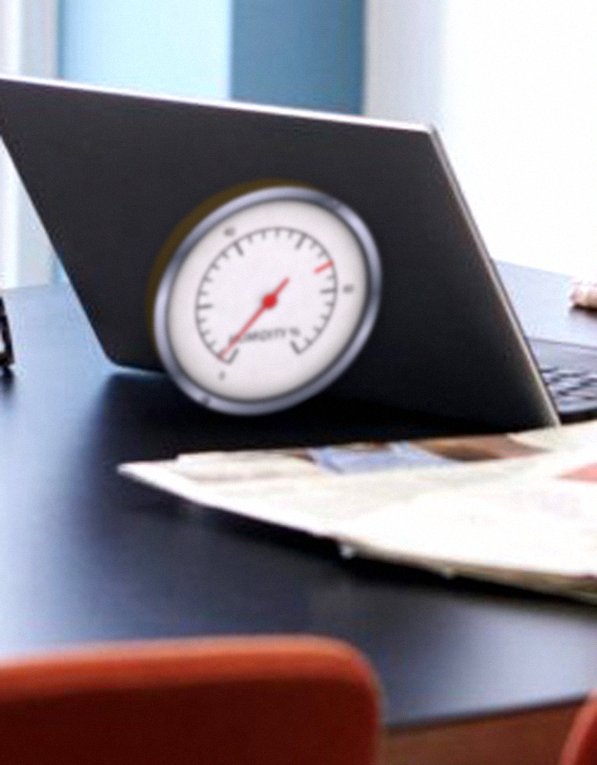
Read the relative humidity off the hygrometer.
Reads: 4 %
